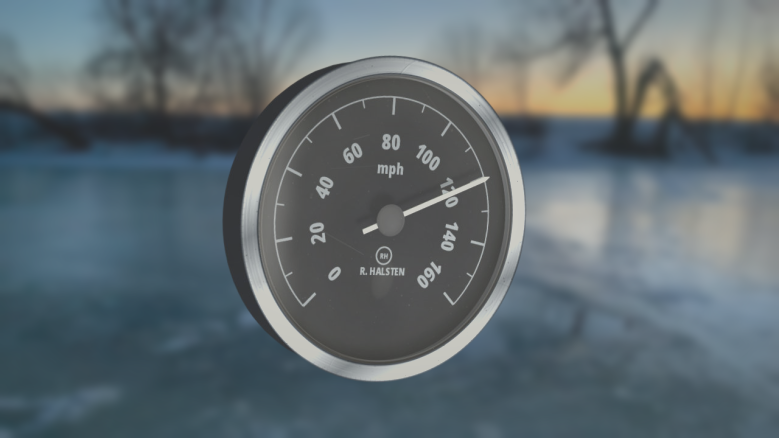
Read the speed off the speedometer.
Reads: 120 mph
